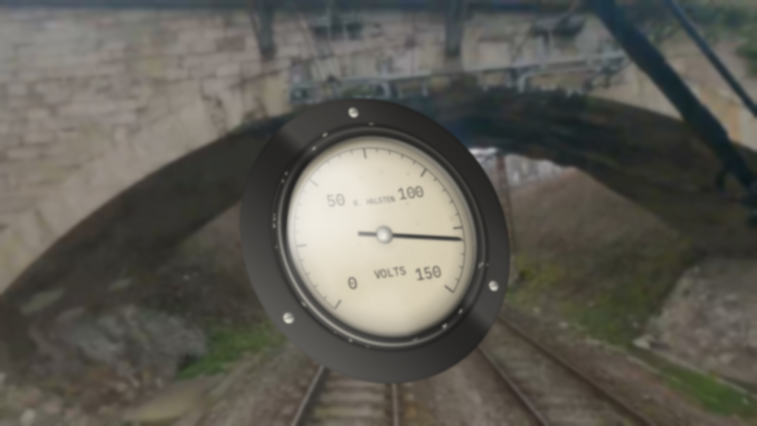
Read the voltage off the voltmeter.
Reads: 130 V
